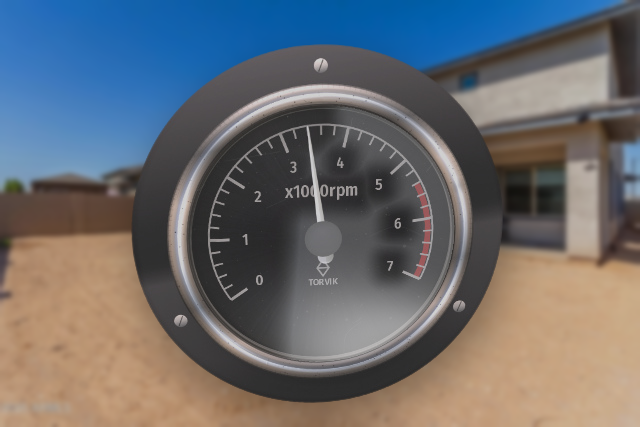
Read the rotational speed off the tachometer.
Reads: 3400 rpm
